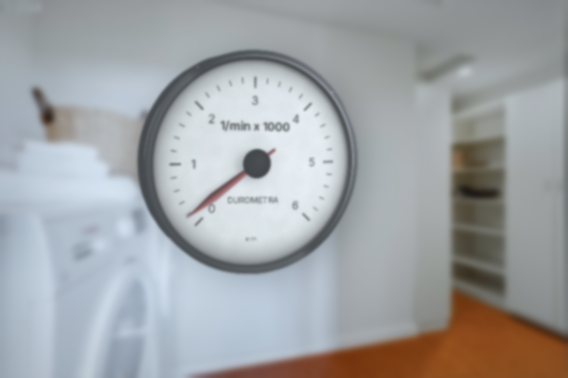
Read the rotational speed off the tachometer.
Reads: 200 rpm
